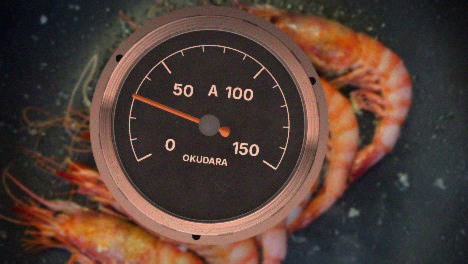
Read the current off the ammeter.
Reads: 30 A
